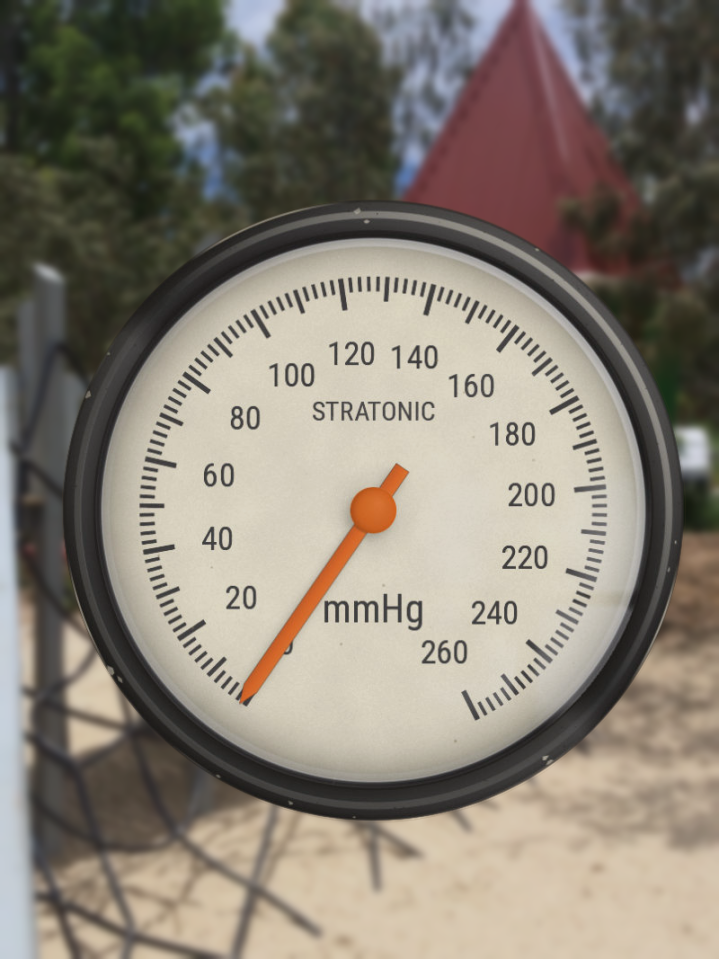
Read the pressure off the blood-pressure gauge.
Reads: 1 mmHg
